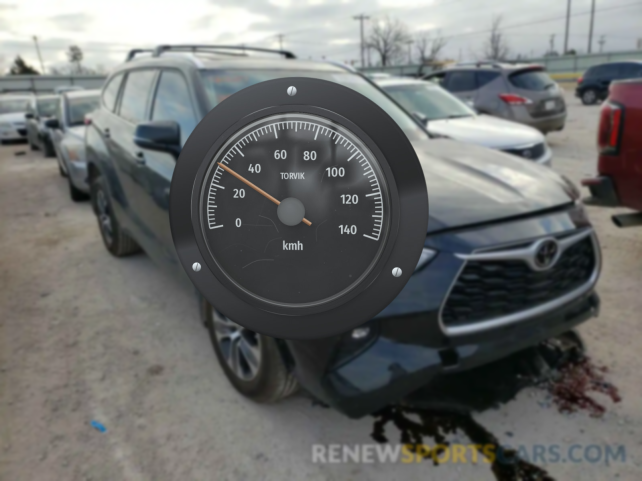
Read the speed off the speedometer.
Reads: 30 km/h
